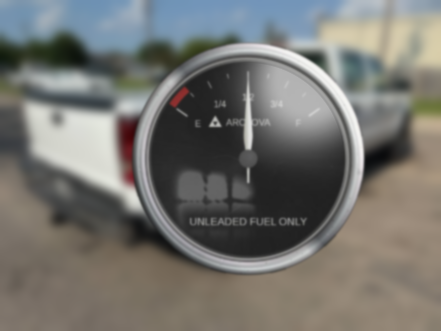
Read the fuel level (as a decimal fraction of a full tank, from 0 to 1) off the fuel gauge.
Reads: 0.5
